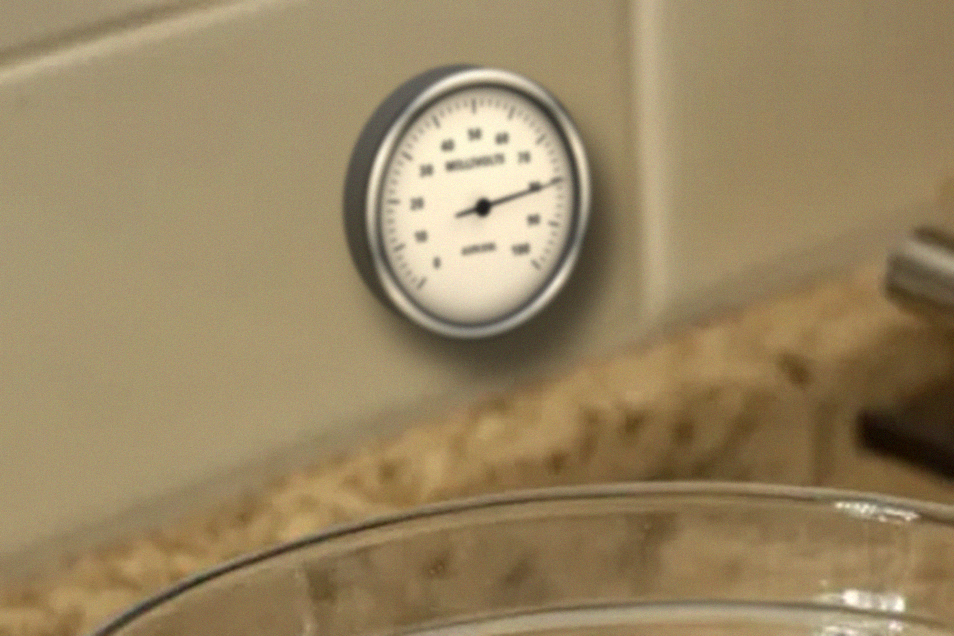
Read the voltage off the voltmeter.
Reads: 80 mV
